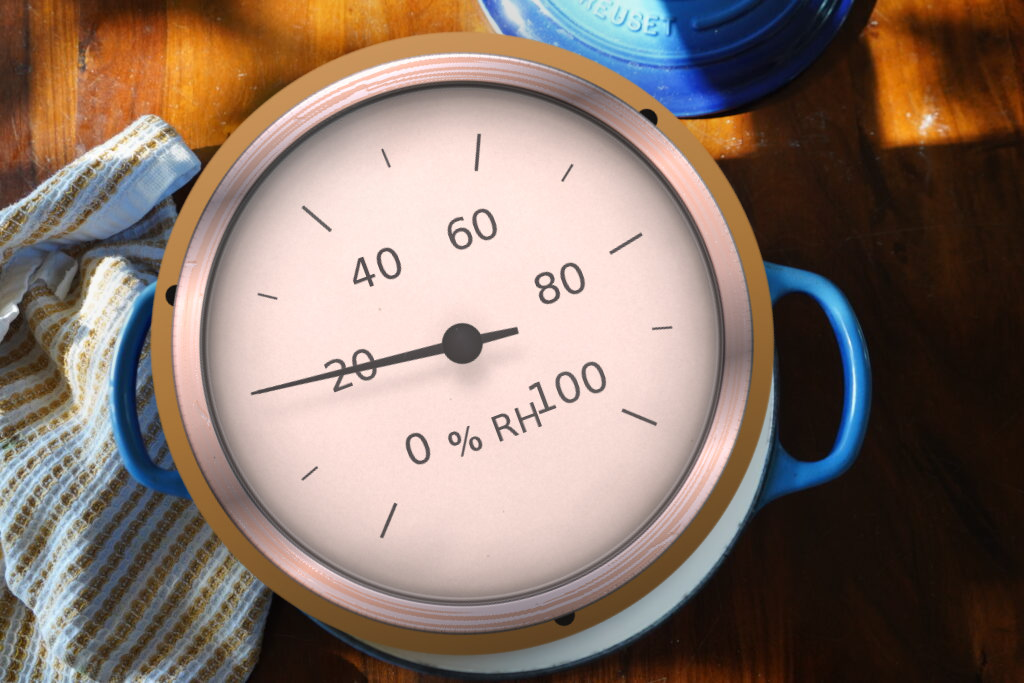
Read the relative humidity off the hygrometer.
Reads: 20 %
